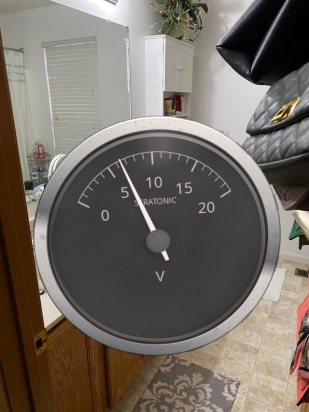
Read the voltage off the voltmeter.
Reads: 6.5 V
